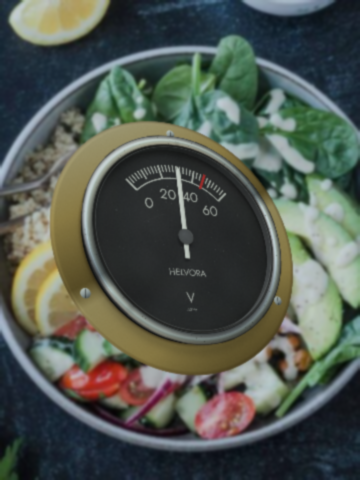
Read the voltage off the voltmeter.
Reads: 30 V
